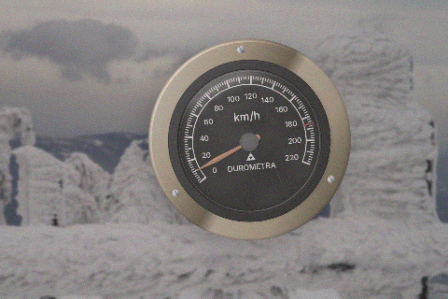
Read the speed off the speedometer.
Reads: 10 km/h
